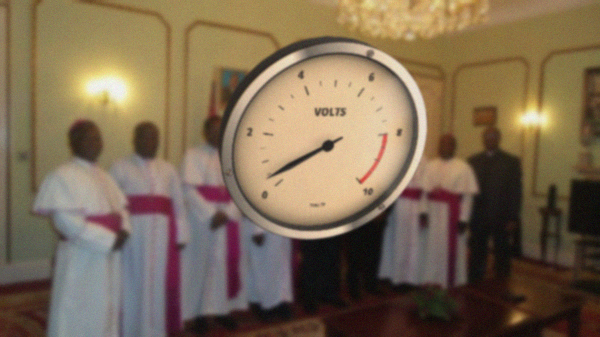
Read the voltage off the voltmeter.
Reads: 0.5 V
